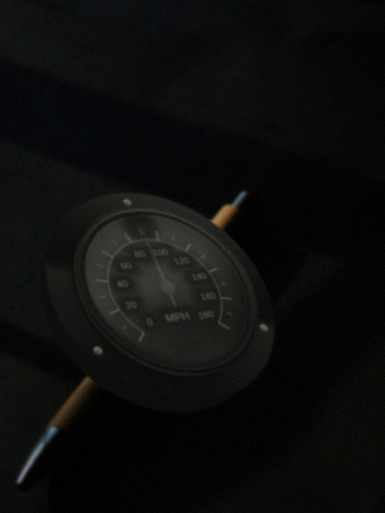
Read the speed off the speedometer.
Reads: 90 mph
